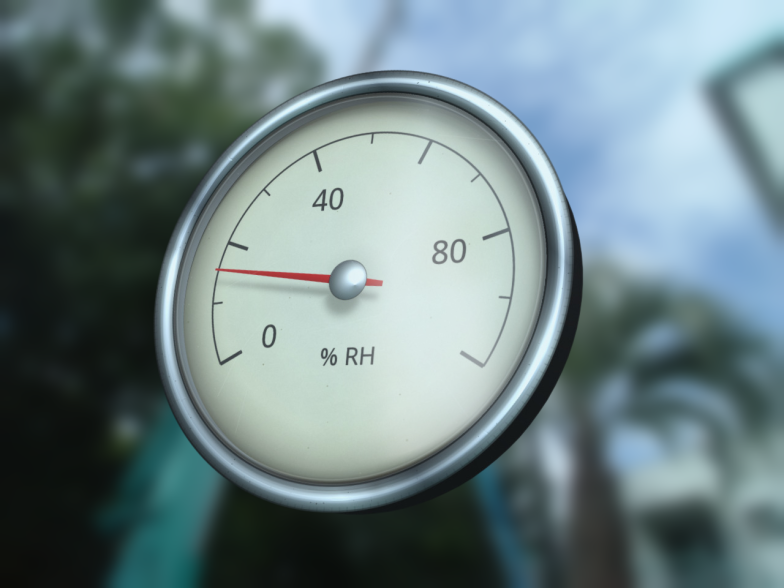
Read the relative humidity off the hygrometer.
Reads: 15 %
